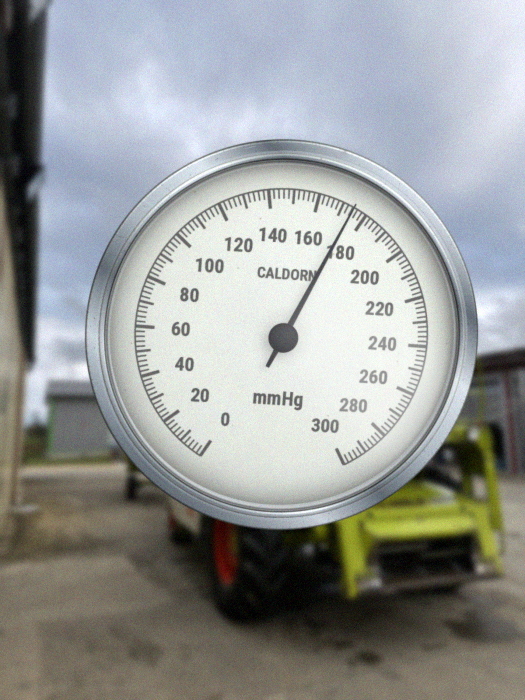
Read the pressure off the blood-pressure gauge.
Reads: 174 mmHg
